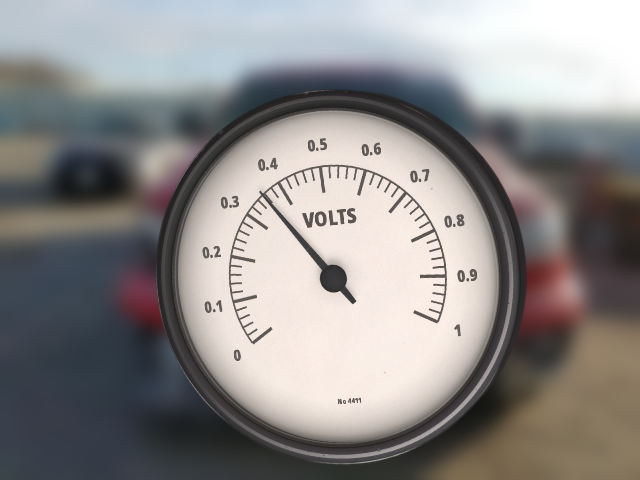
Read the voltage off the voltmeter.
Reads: 0.36 V
